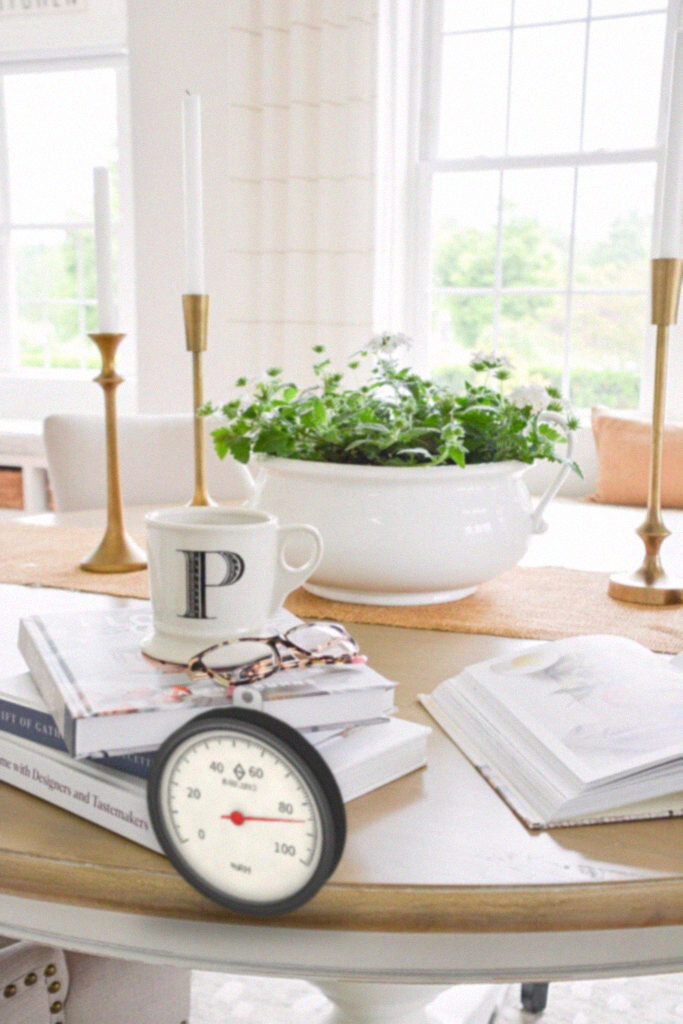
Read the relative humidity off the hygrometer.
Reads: 85 %
